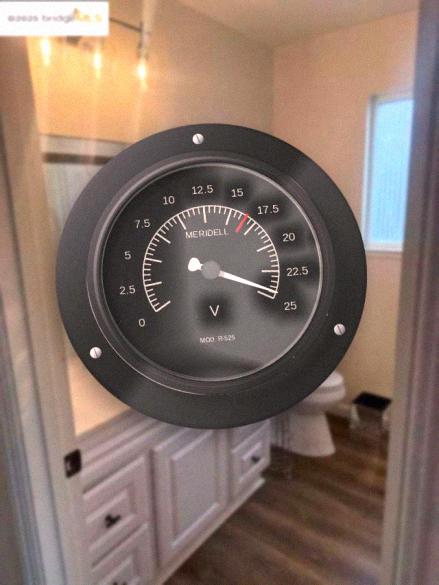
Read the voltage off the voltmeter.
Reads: 24.5 V
